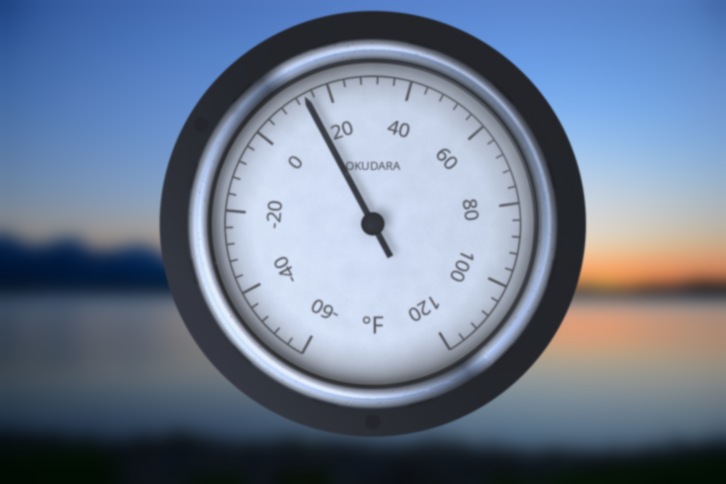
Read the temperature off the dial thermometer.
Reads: 14 °F
